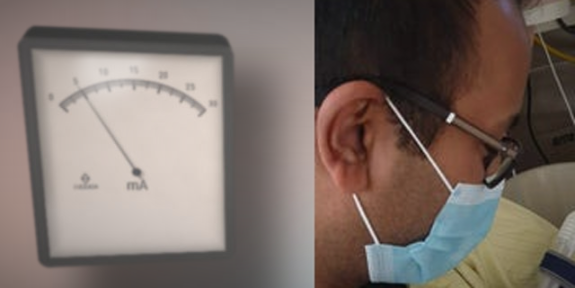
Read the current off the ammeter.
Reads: 5 mA
